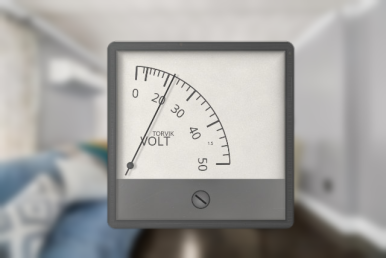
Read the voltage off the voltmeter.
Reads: 22 V
